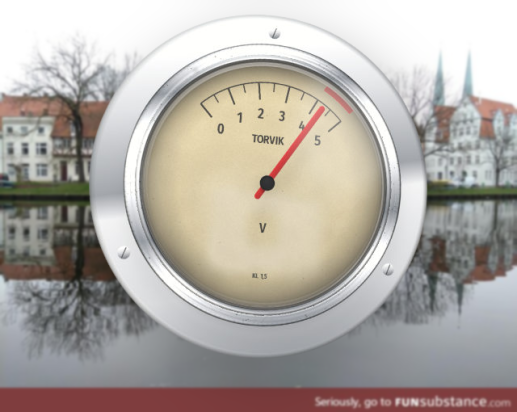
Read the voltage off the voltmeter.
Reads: 4.25 V
